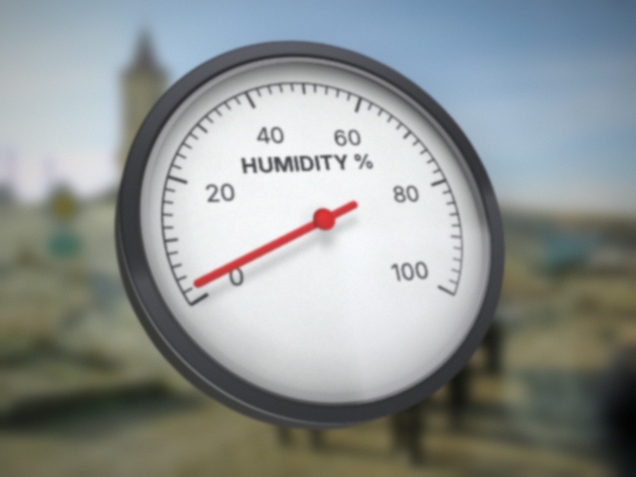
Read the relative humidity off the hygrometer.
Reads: 2 %
